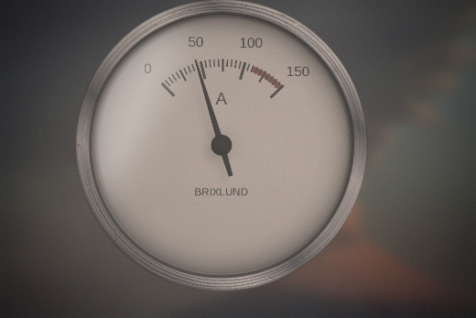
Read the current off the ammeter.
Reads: 45 A
